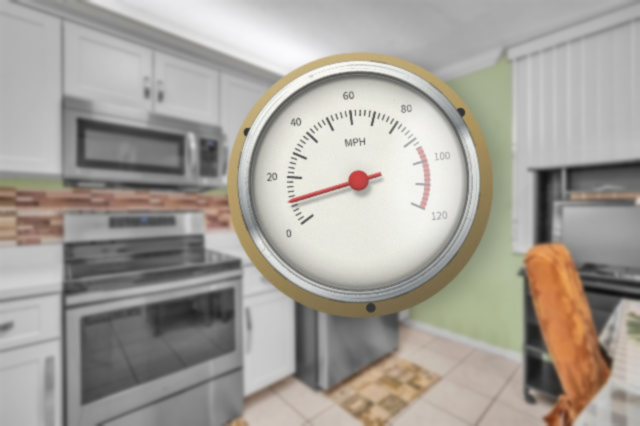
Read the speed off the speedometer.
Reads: 10 mph
